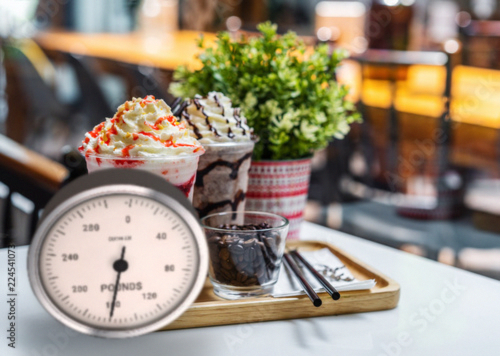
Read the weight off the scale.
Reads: 160 lb
